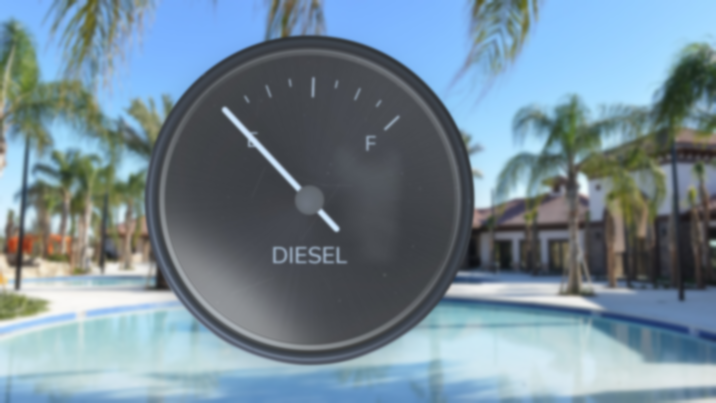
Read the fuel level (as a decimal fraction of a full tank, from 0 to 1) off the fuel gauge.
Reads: 0
